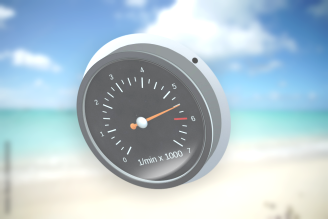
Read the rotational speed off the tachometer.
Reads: 5500 rpm
